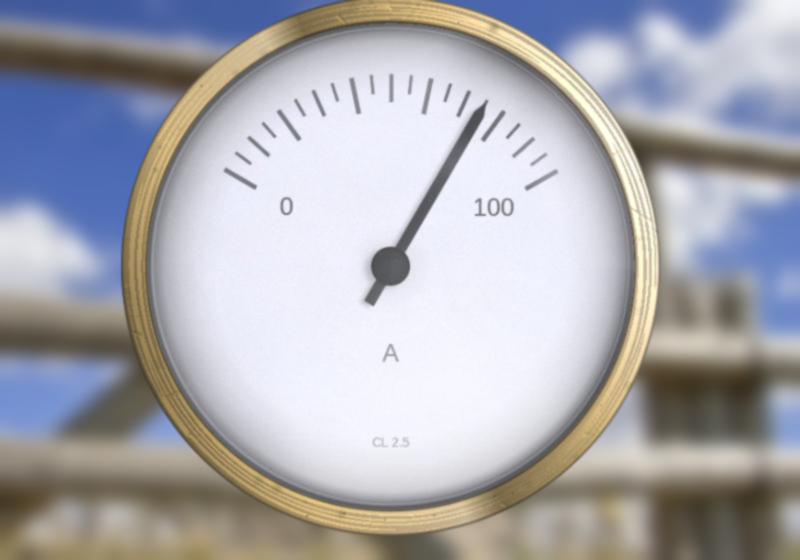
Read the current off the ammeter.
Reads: 75 A
